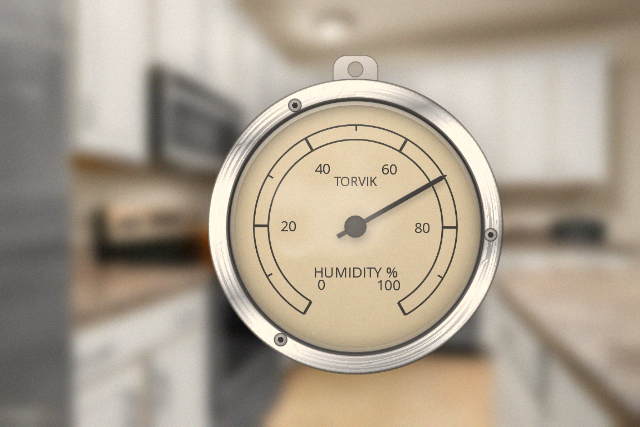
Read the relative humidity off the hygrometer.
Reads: 70 %
